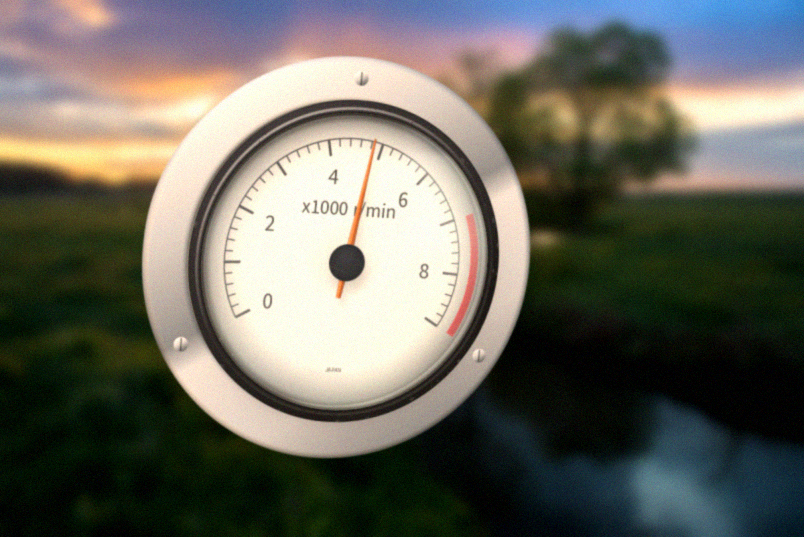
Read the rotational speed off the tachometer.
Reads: 4800 rpm
